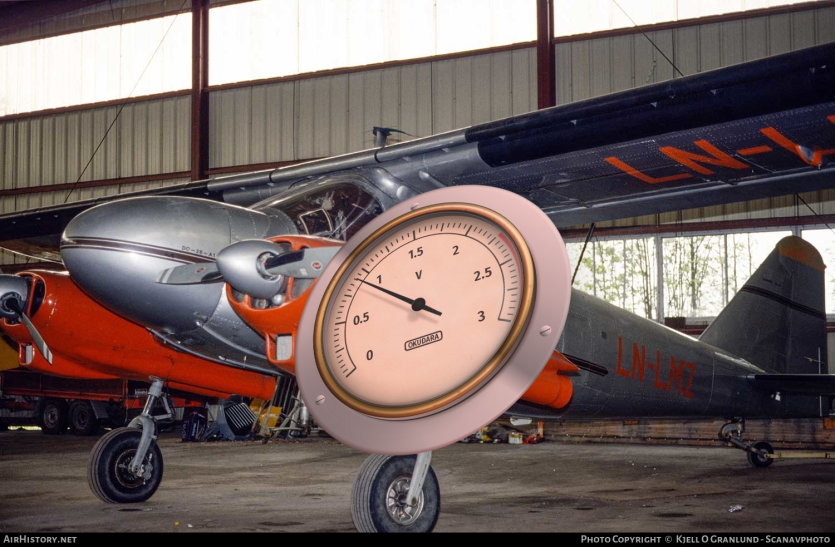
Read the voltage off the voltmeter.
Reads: 0.9 V
